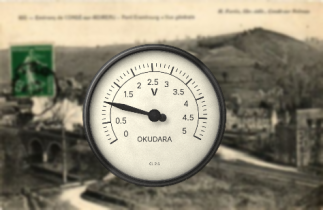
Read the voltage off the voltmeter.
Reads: 1 V
